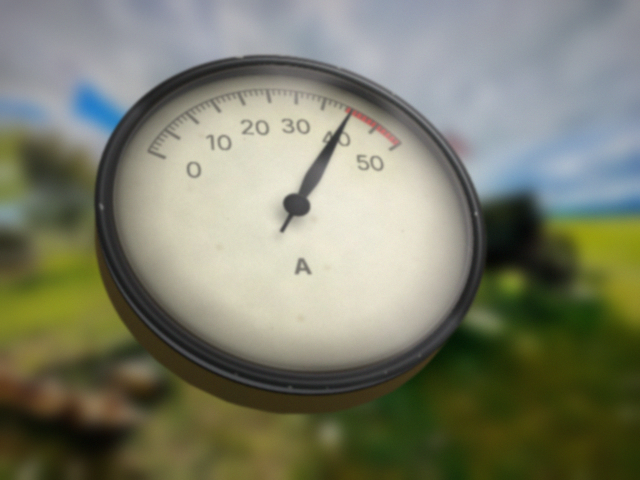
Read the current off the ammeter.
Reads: 40 A
